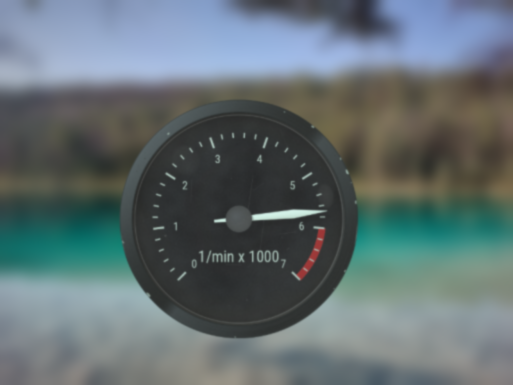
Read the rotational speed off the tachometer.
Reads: 5700 rpm
